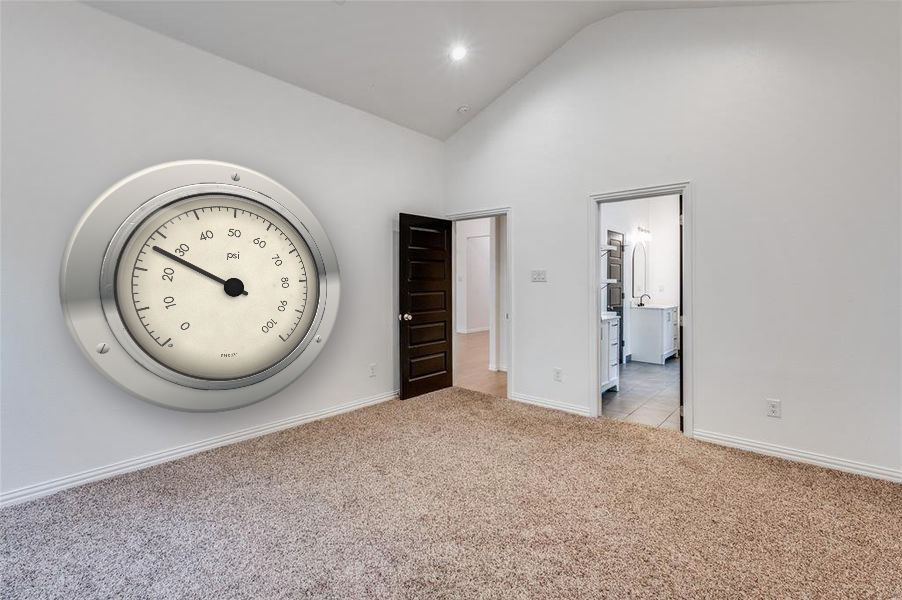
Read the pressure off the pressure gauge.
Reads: 26 psi
